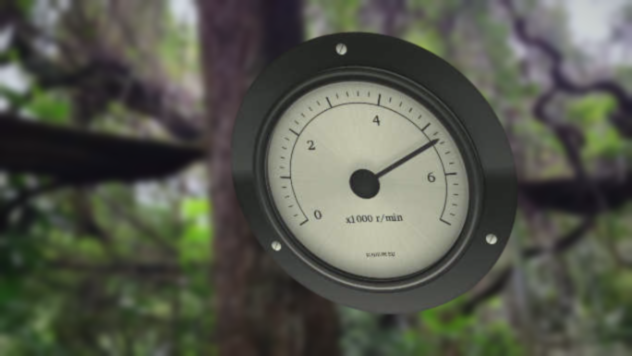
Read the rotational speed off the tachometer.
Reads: 5300 rpm
